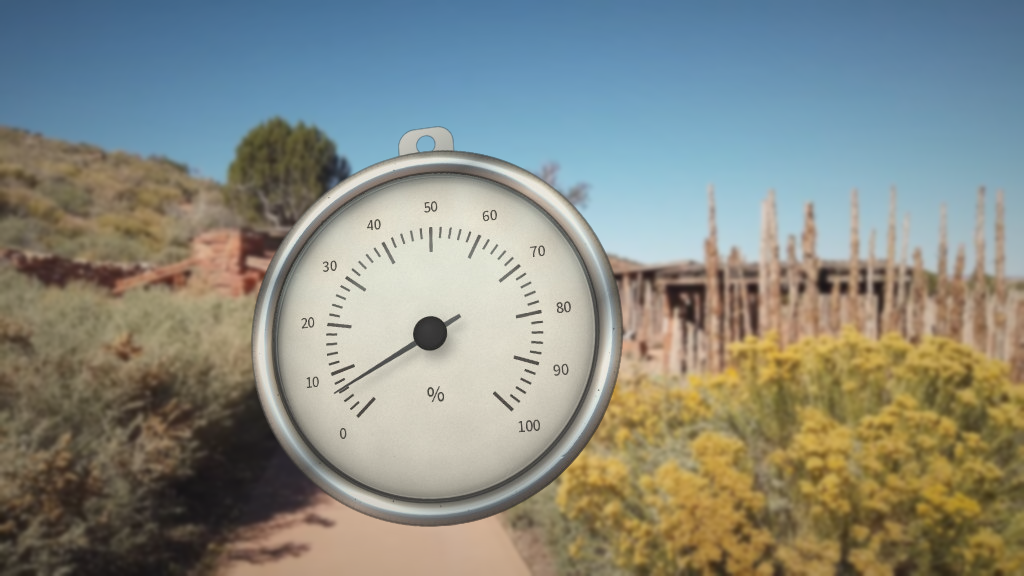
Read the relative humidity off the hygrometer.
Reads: 6 %
